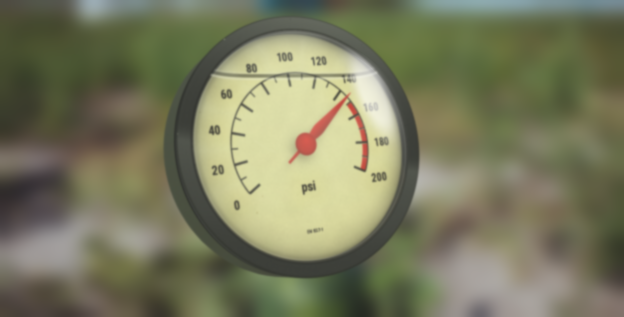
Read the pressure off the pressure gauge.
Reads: 145 psi
